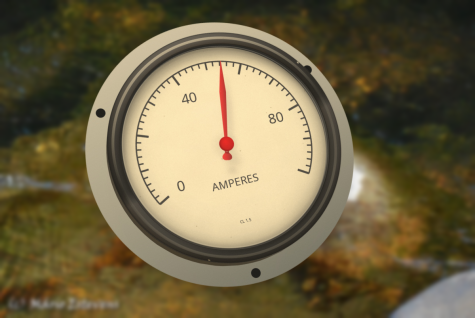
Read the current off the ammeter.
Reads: 54 A
